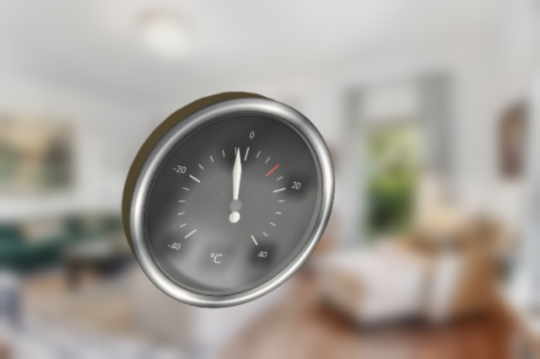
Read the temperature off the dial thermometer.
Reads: -4 °C
